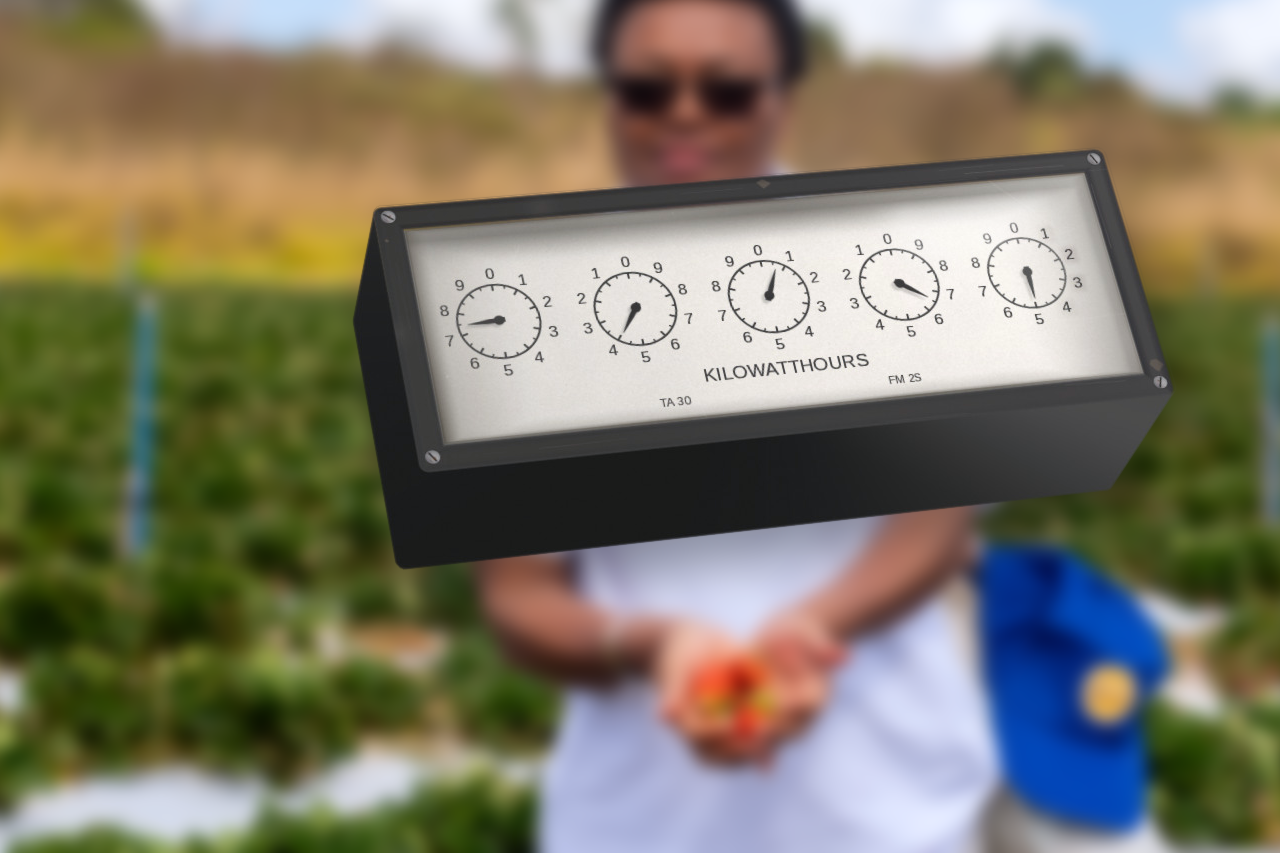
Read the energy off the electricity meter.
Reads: 74065 kWh
